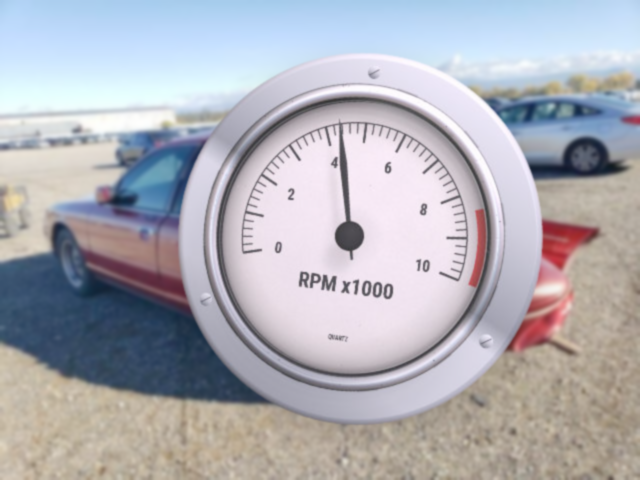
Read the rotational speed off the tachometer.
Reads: 4400 rpm
